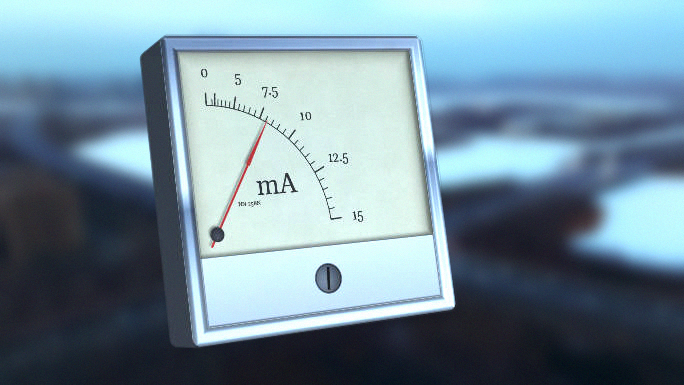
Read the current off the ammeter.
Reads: 8 mA
